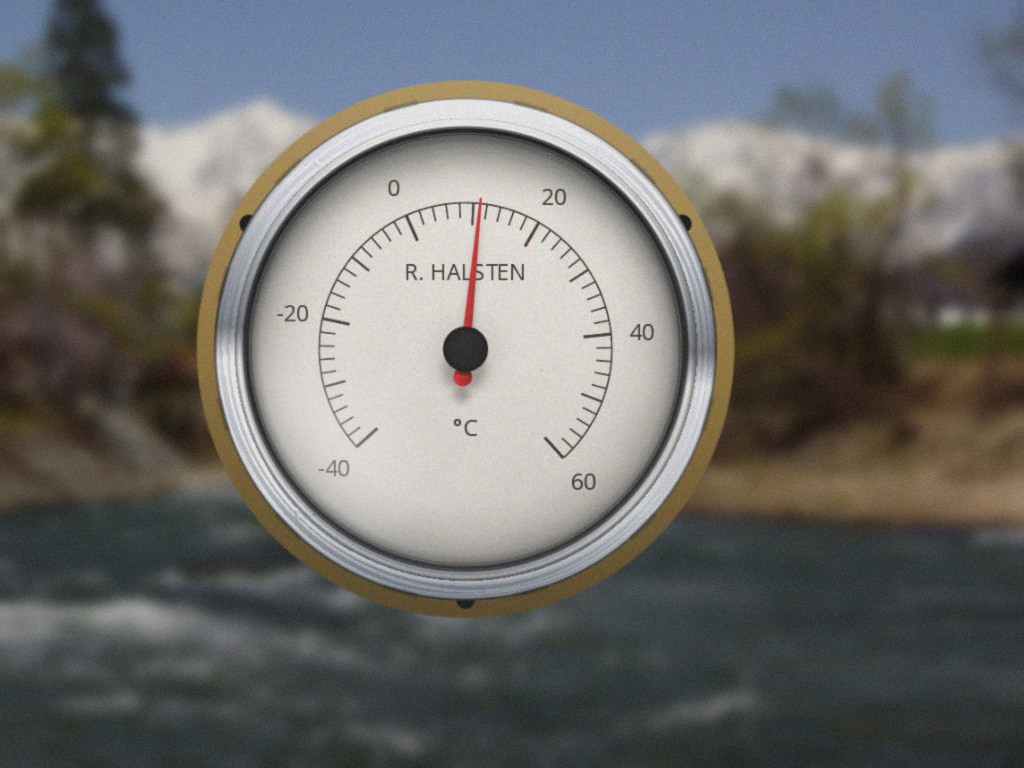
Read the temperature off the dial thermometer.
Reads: 11 °C
